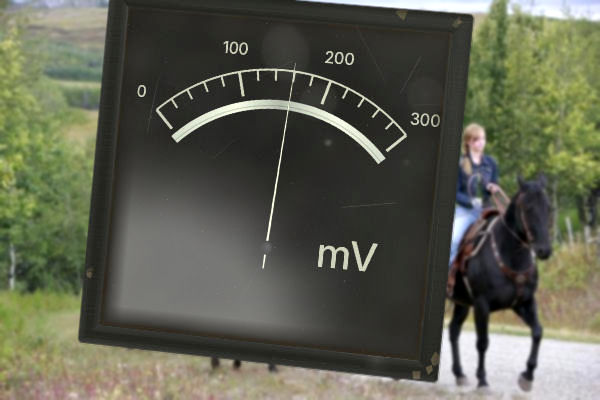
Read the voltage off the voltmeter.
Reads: 160 mV
